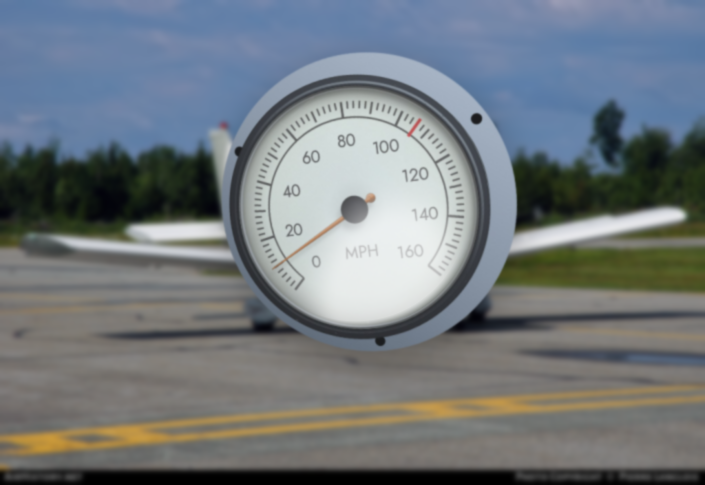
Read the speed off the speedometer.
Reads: 10 mph
